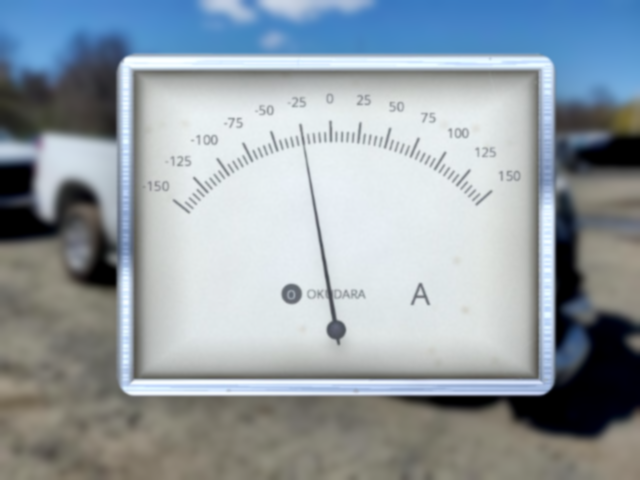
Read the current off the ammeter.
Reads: -25 A
